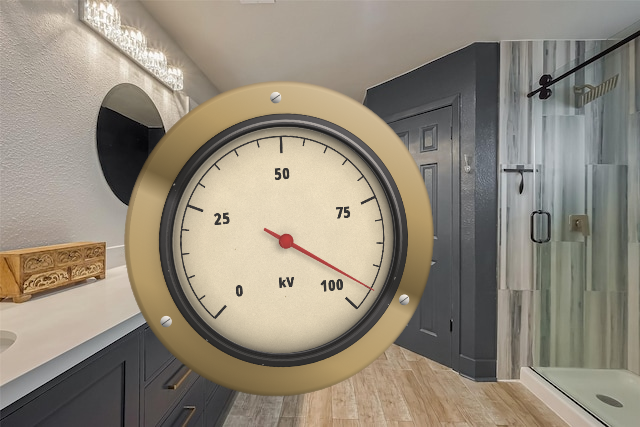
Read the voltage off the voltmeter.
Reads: 95 kV
